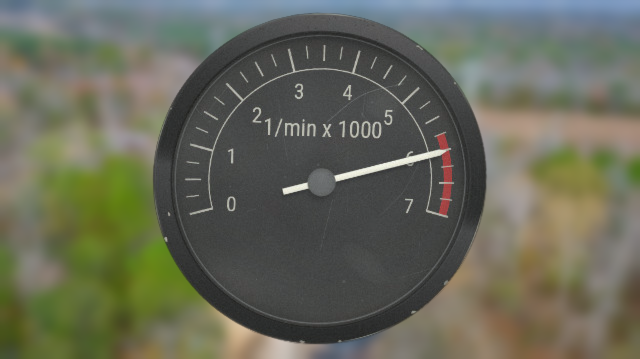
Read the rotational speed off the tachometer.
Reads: 6000 rpm
